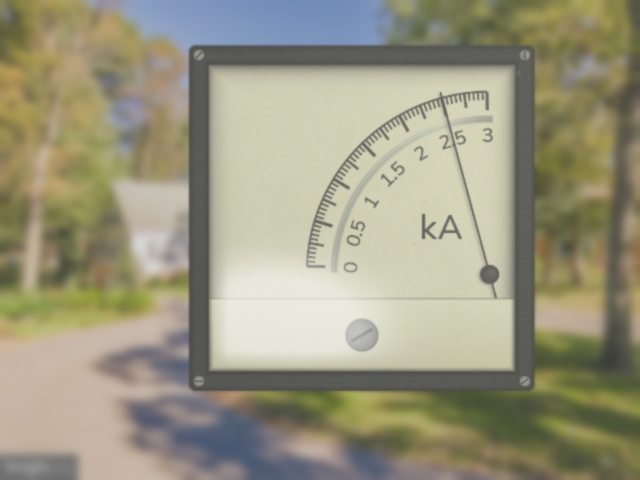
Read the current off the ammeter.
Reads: 2.5 kA
